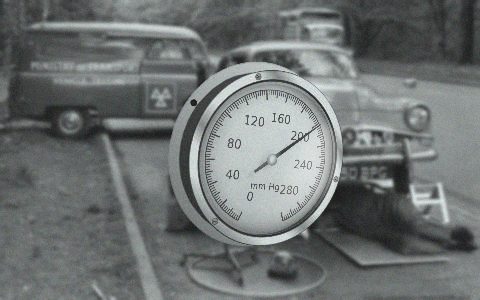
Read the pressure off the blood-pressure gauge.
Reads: 200 mmHg
